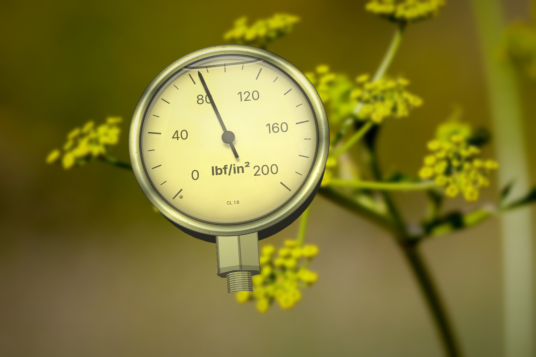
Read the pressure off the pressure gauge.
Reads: 85 psi
